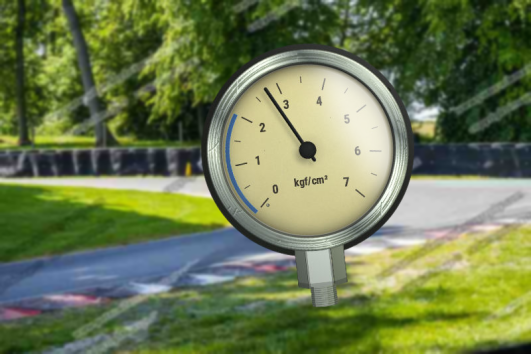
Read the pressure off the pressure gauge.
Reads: 2.75 kg/cm²
